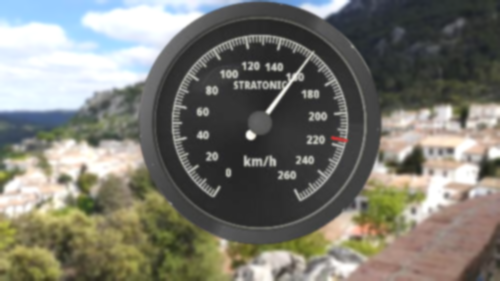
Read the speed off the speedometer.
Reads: 160 km/h
